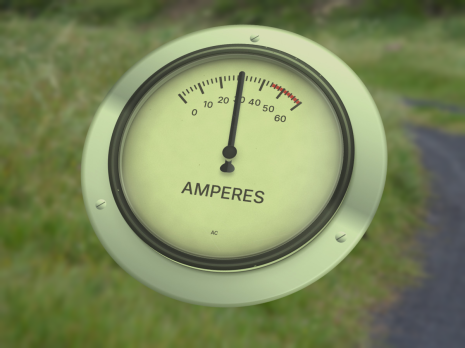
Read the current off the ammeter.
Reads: 30 A
